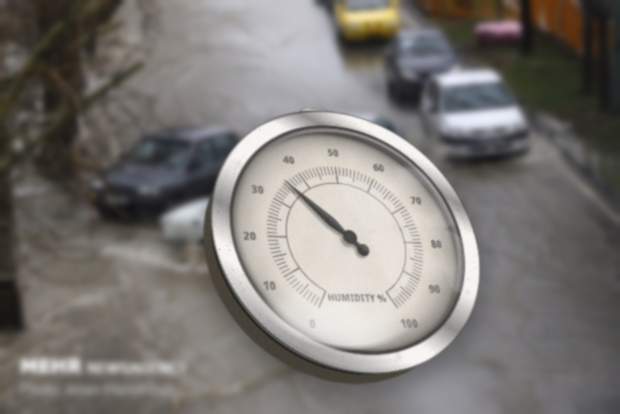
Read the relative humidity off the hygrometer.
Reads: 35 %
